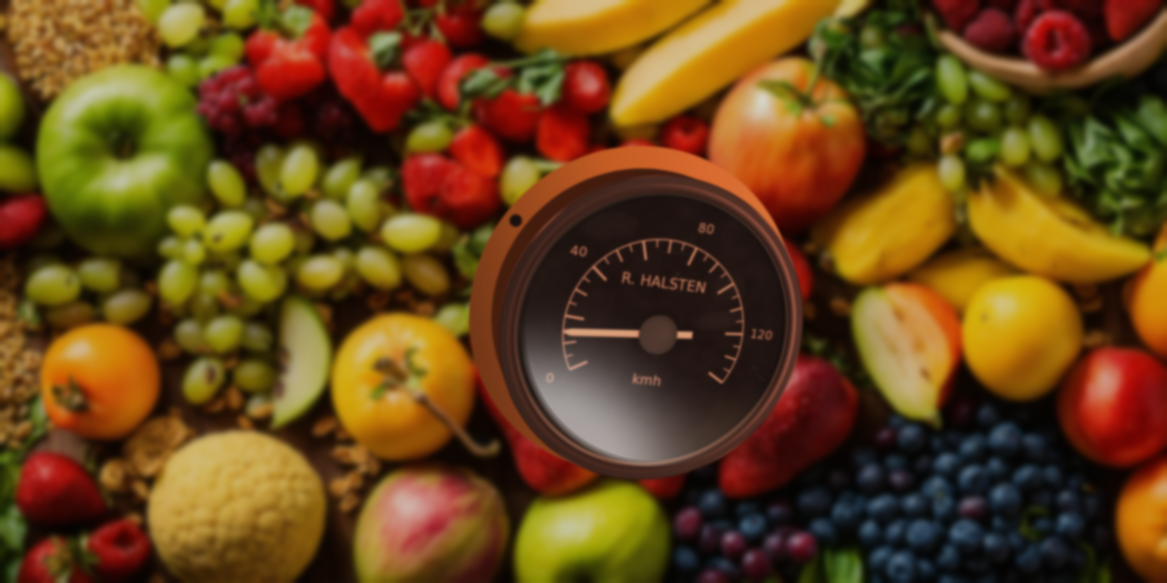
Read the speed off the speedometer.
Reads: 15 km/h
